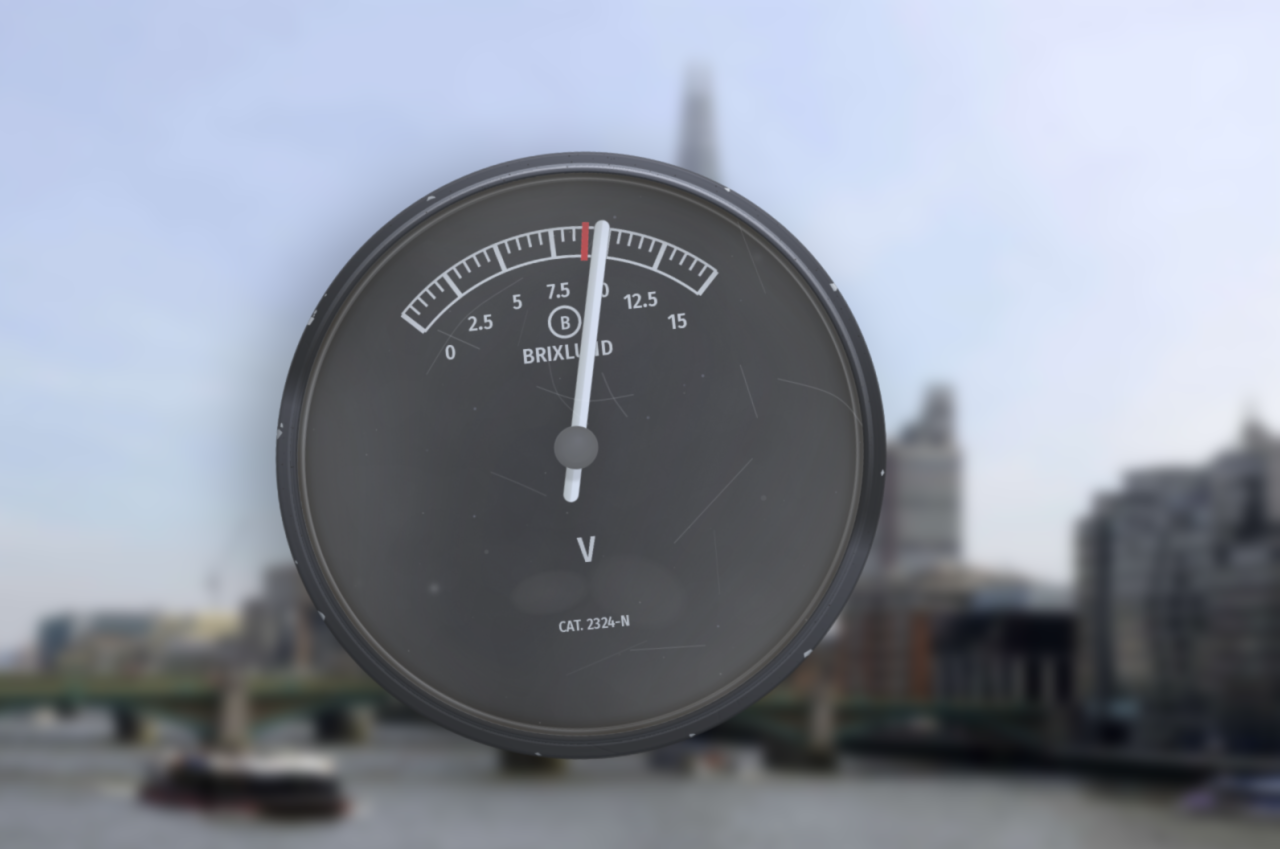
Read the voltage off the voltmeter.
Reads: 9.75 V
